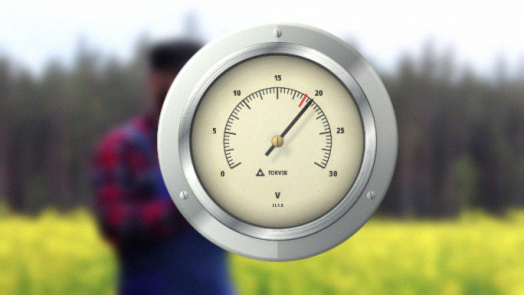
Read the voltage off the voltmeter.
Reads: 20 V
